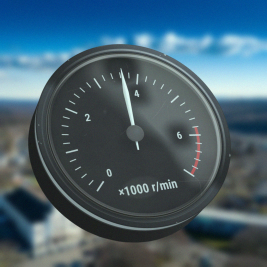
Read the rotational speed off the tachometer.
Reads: 3600 rpm
